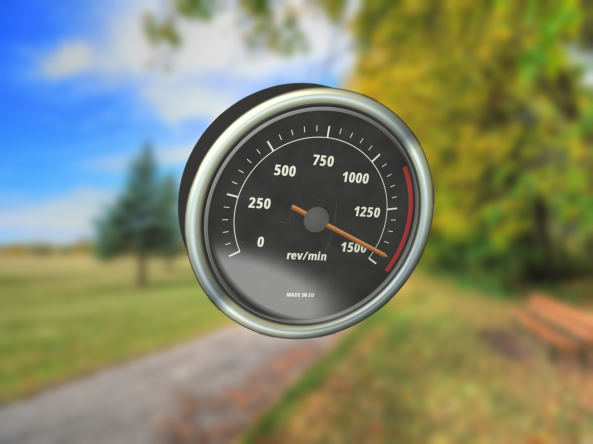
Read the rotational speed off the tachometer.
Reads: 1450 rpm
